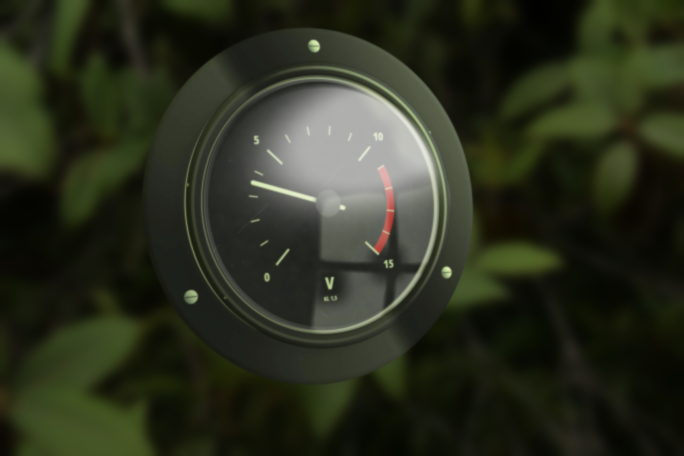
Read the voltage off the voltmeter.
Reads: 3.5 V
